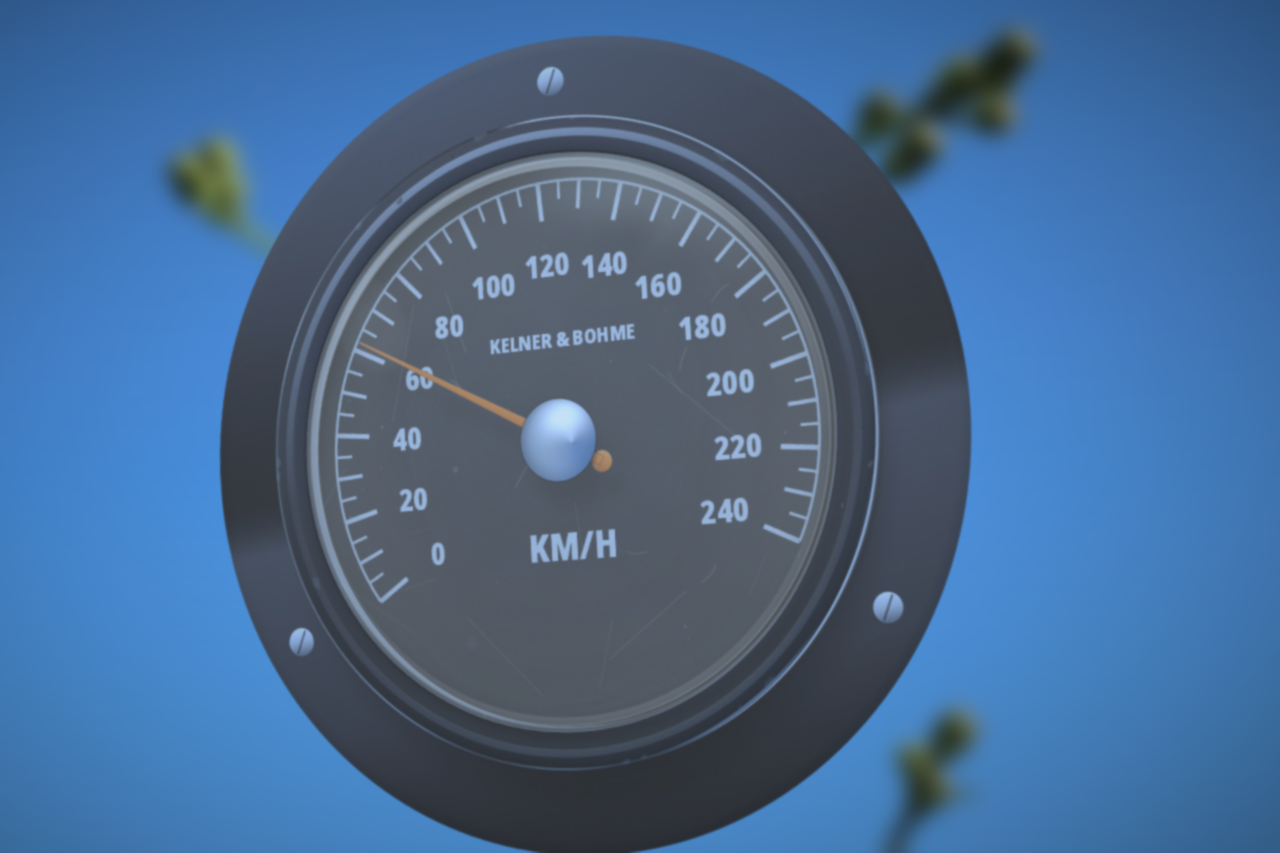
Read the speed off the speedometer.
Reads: 62.5 km/h
